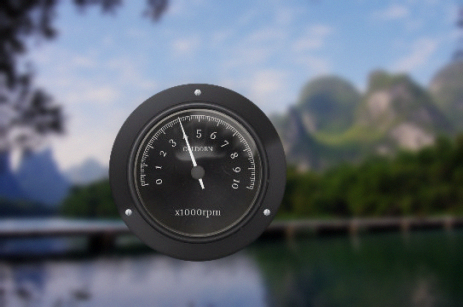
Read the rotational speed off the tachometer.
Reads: 4000 rpm
